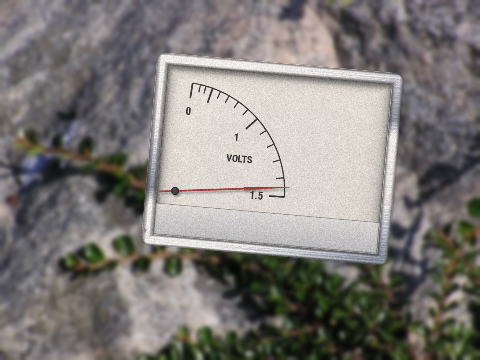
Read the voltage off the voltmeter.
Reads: 1.45 V
